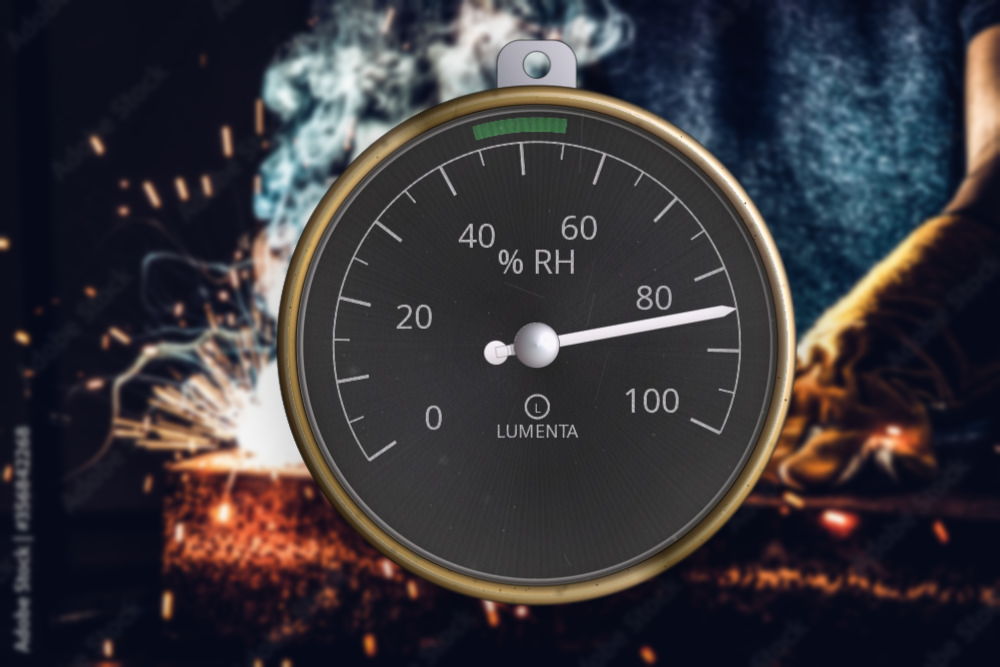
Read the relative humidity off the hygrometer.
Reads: 85 %
